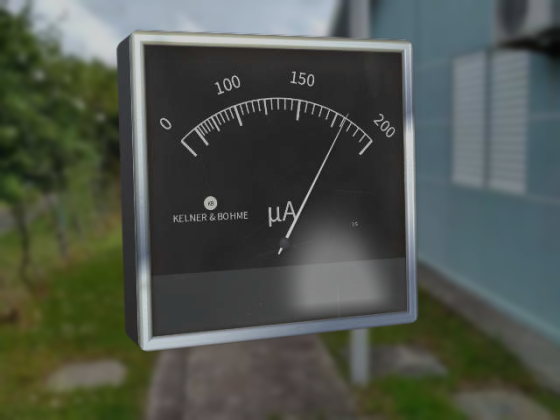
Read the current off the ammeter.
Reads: 180 µA
